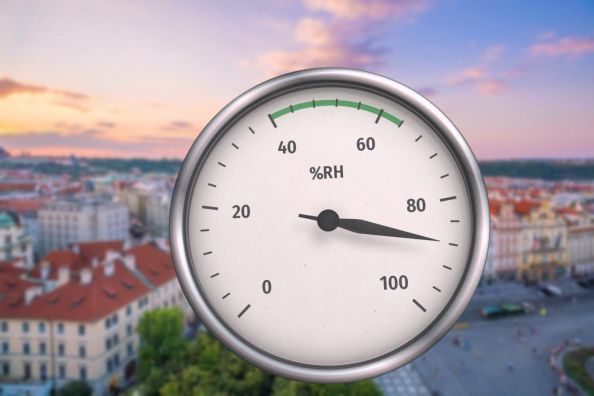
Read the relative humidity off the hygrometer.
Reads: 88 %
